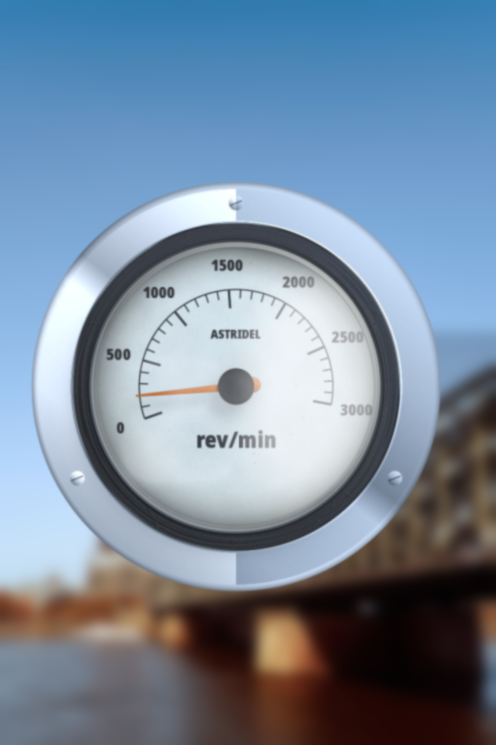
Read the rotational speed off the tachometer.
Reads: 200 rpm
